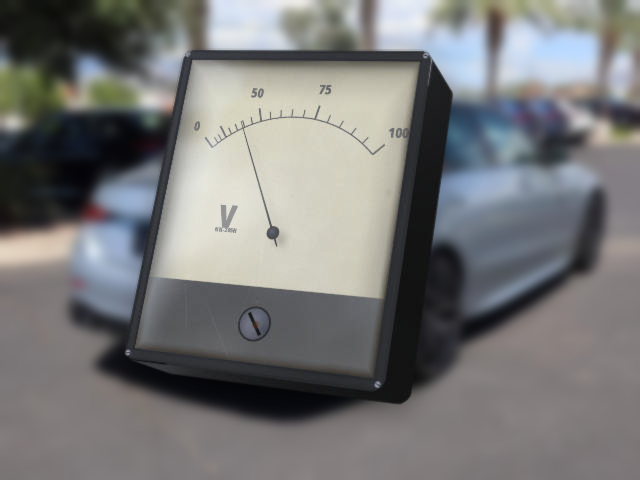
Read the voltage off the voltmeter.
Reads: 40 V
